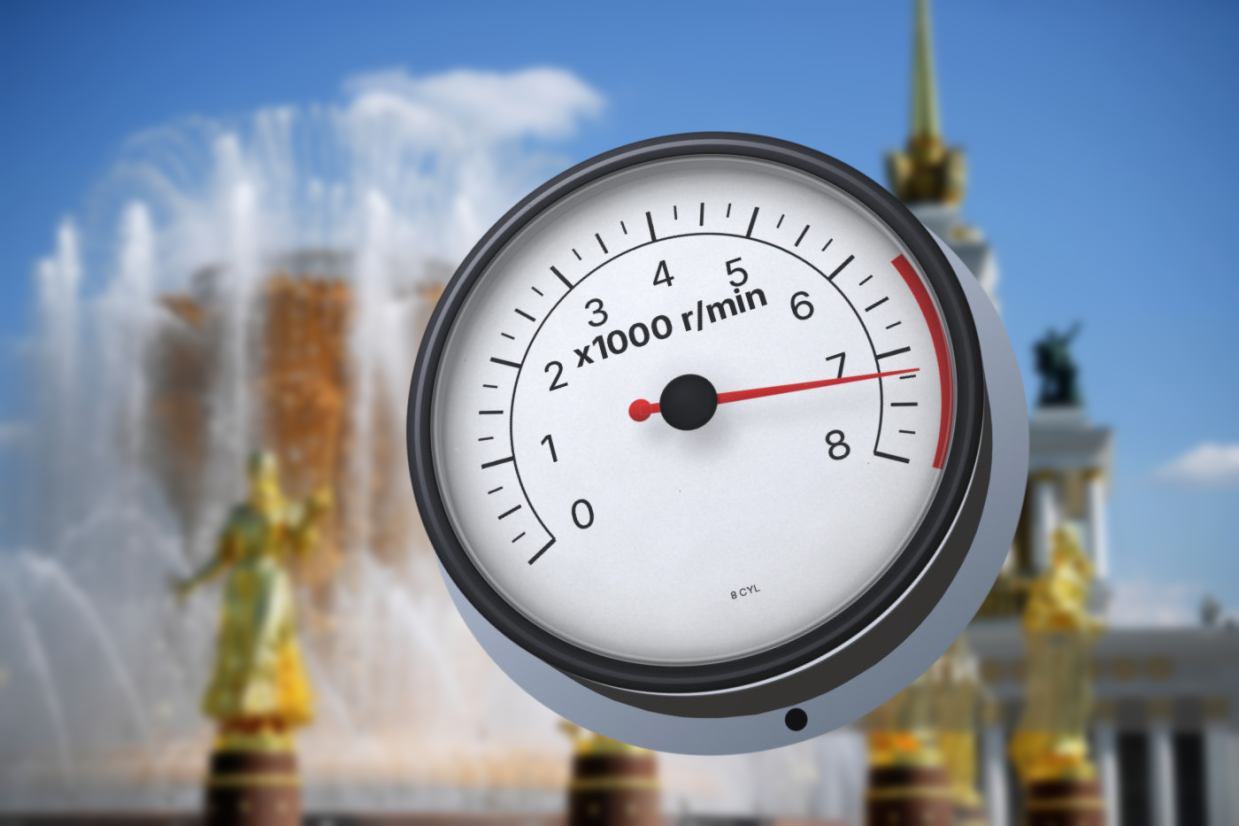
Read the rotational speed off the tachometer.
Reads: 7250 rpm
